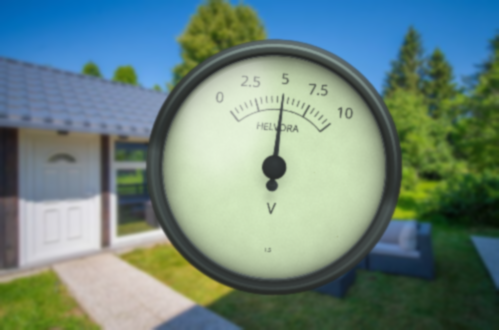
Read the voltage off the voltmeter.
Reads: 5 V
